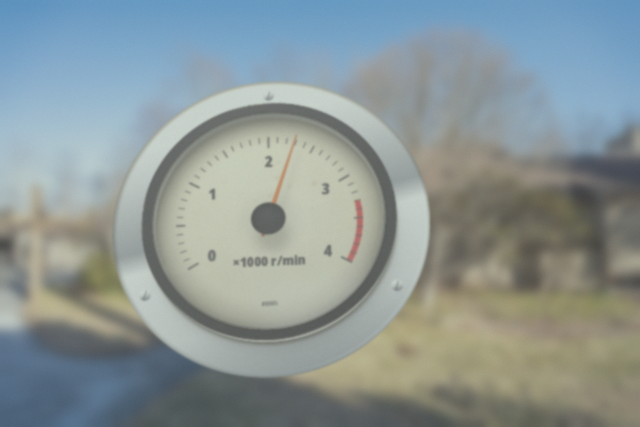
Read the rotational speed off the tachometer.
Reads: 2300 rpm
